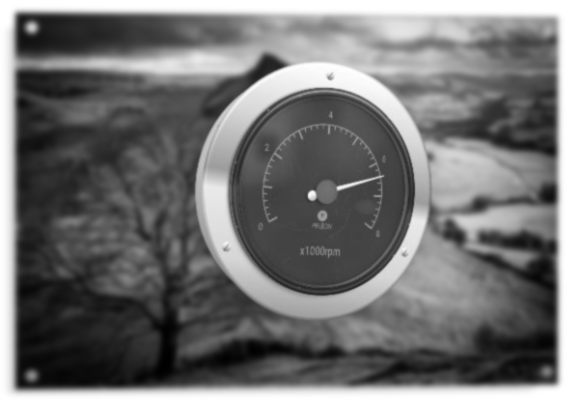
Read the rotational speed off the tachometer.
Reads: 6400 rpm
